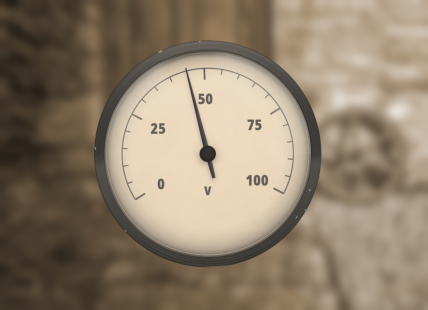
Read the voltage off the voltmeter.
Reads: 45 V
